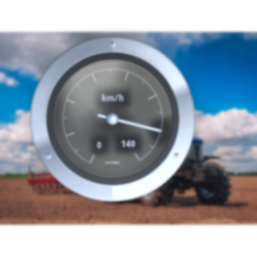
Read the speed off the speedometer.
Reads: 120 km/h
